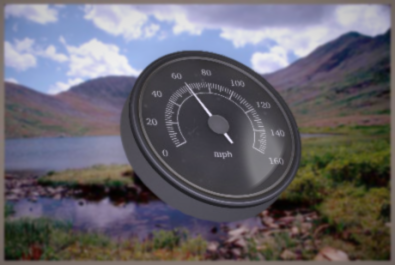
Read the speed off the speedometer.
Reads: 60 mph
